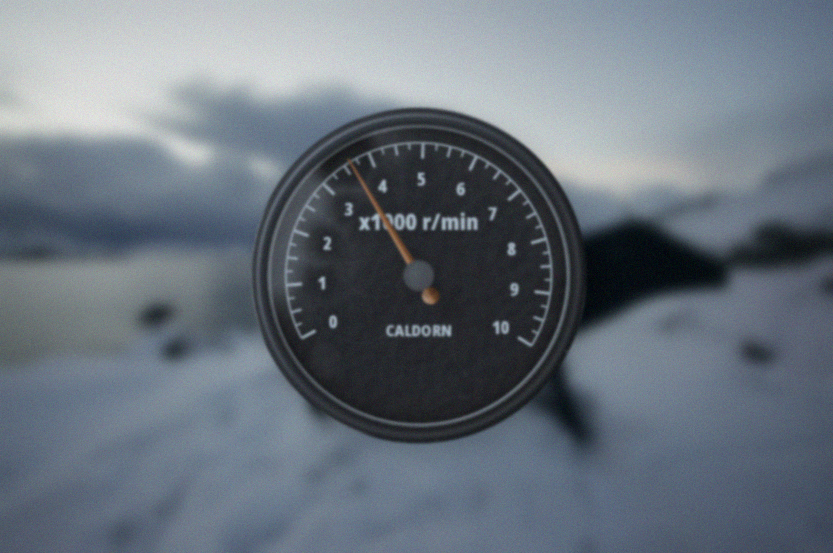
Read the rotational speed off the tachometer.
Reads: 3625 rpm
